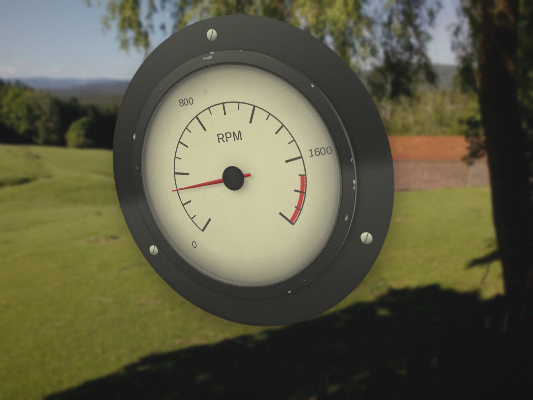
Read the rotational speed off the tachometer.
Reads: 300 rpm
